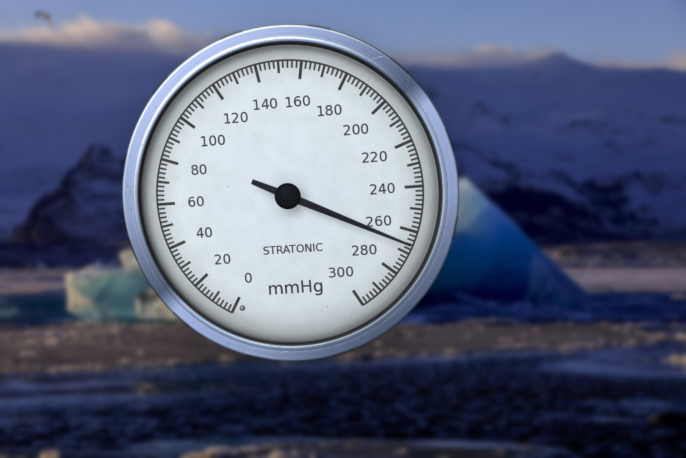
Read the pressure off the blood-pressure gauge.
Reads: 266 mmHg
